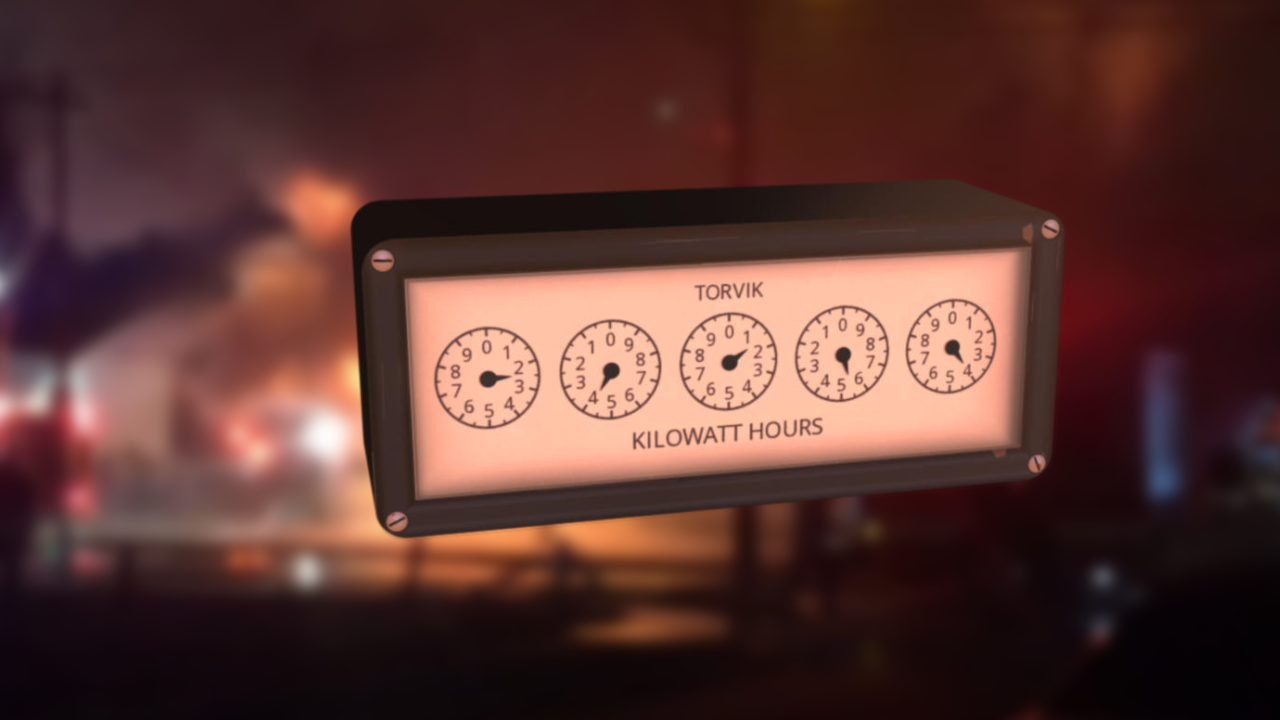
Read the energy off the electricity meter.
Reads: 24154 kWh
